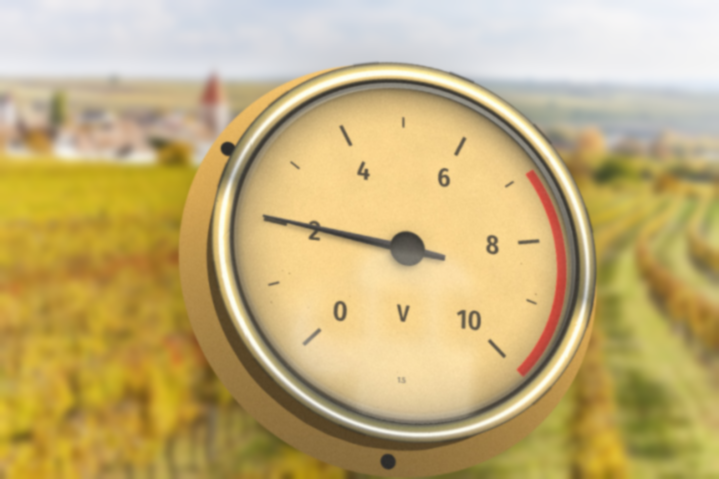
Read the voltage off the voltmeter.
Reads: 2 V
